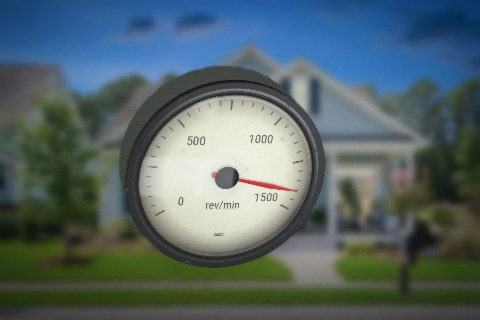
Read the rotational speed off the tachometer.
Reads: 1400 rpm
